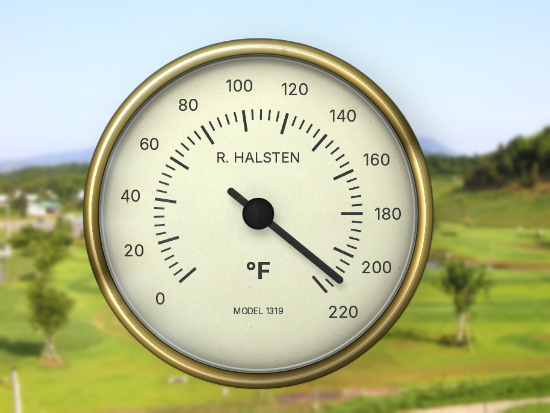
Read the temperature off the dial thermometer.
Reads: 212 °F
